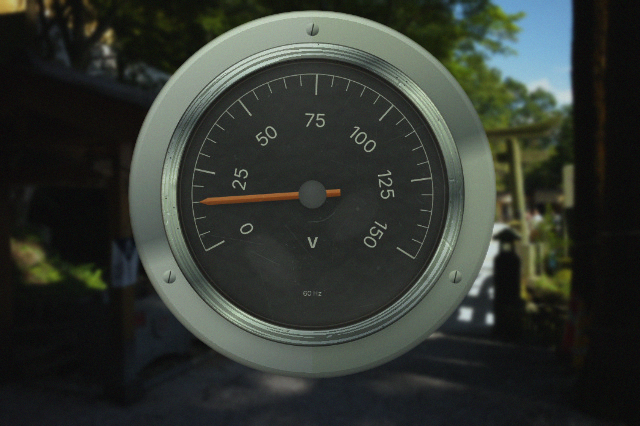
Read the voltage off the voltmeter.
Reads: 15 V
